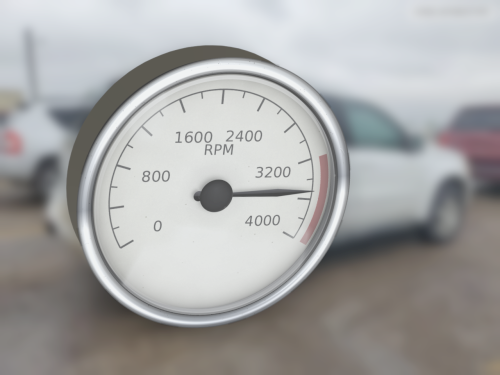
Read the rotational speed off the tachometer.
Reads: 3500 rpm
